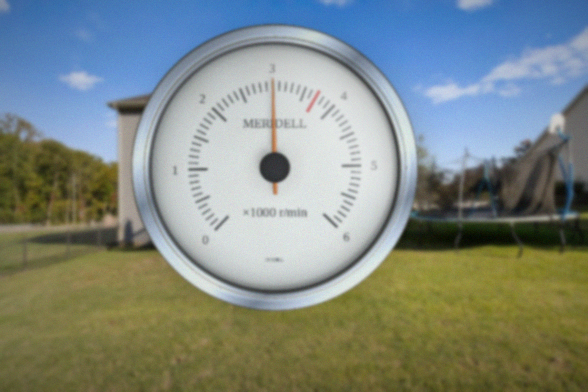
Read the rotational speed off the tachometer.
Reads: 3000 rpm
